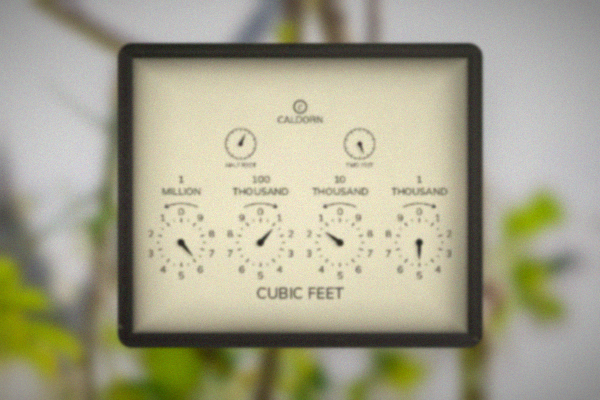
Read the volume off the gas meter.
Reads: 611500 ft³
